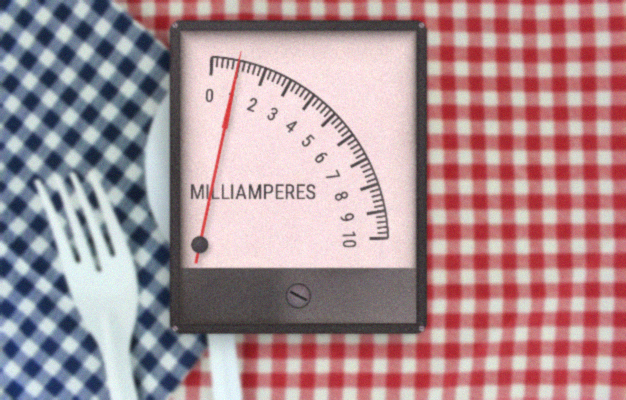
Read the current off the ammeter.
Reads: 1 mA
